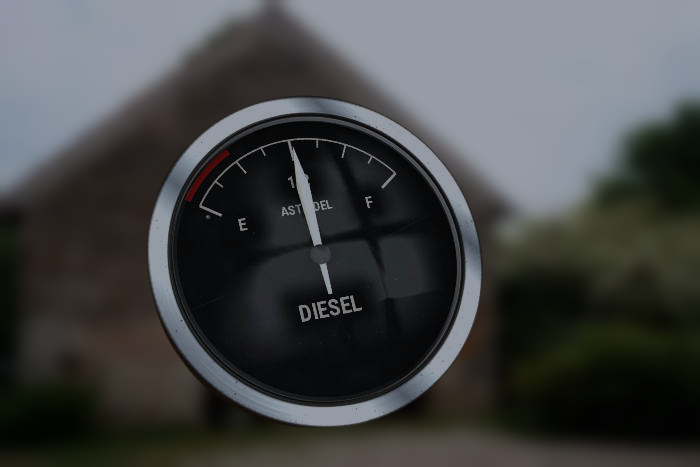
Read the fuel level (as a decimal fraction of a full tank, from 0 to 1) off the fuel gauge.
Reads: 0.5
